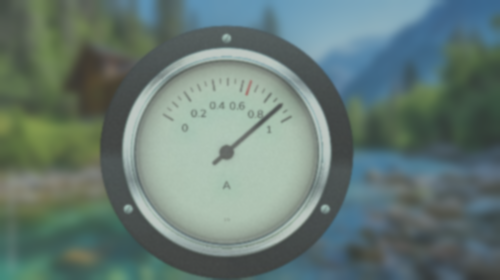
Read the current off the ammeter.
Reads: 0.9 A
